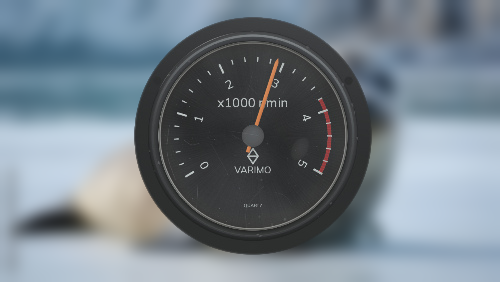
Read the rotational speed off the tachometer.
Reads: 2900 rpm
